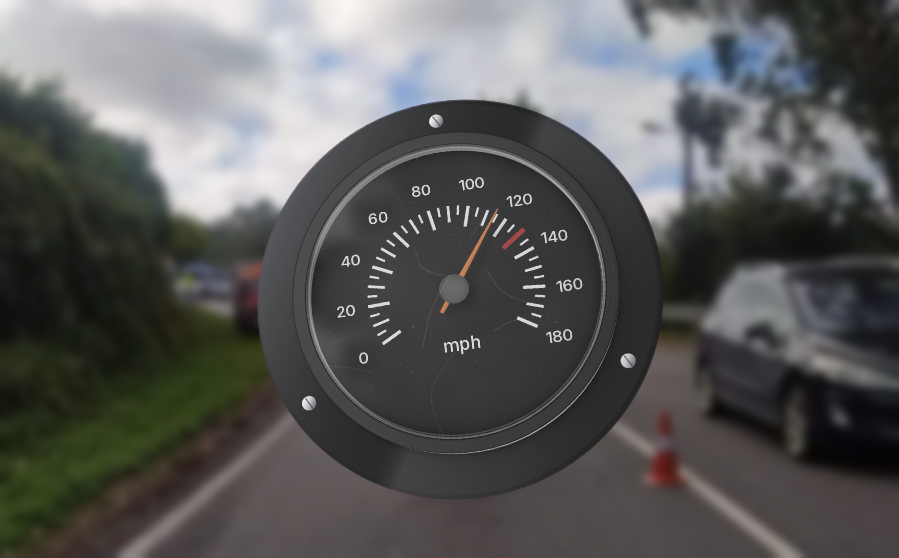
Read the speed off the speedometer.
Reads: 115 mph
